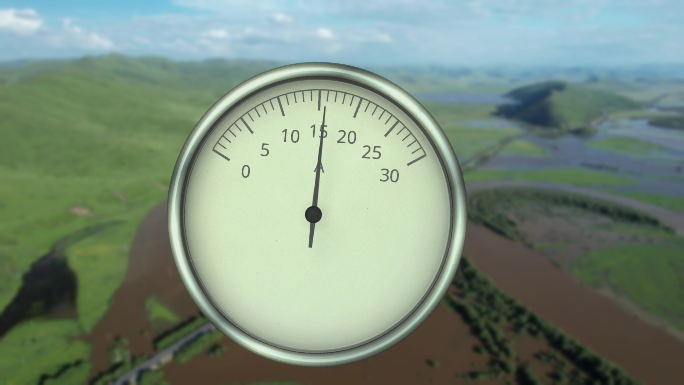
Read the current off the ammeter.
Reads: 16 A
